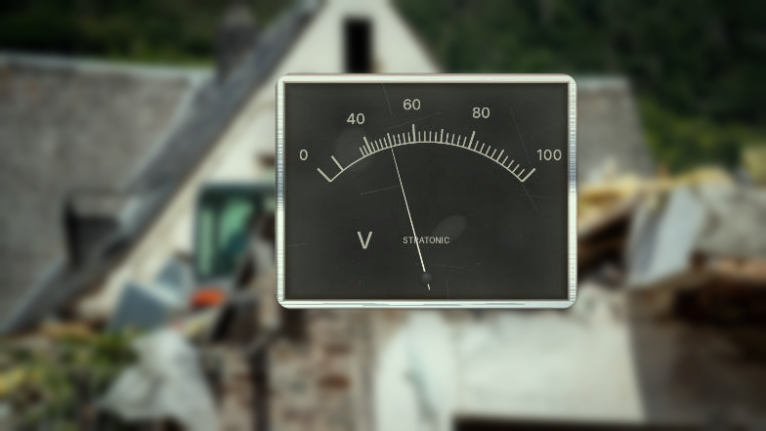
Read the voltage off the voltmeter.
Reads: 50 V
